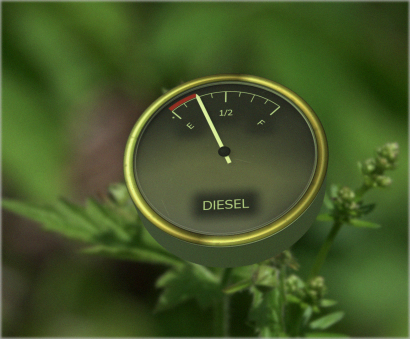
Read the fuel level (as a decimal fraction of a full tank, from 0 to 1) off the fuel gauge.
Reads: 0.25
